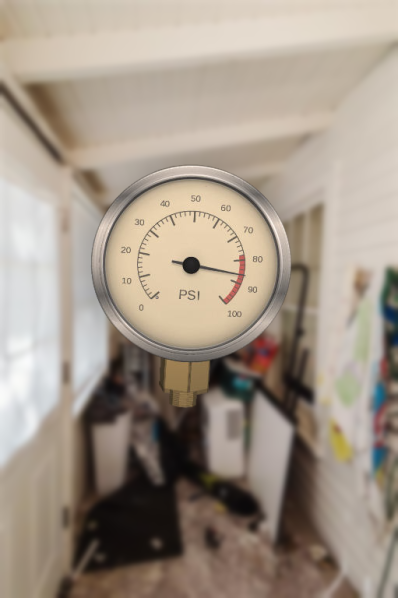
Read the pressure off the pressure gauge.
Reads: 86 psi
